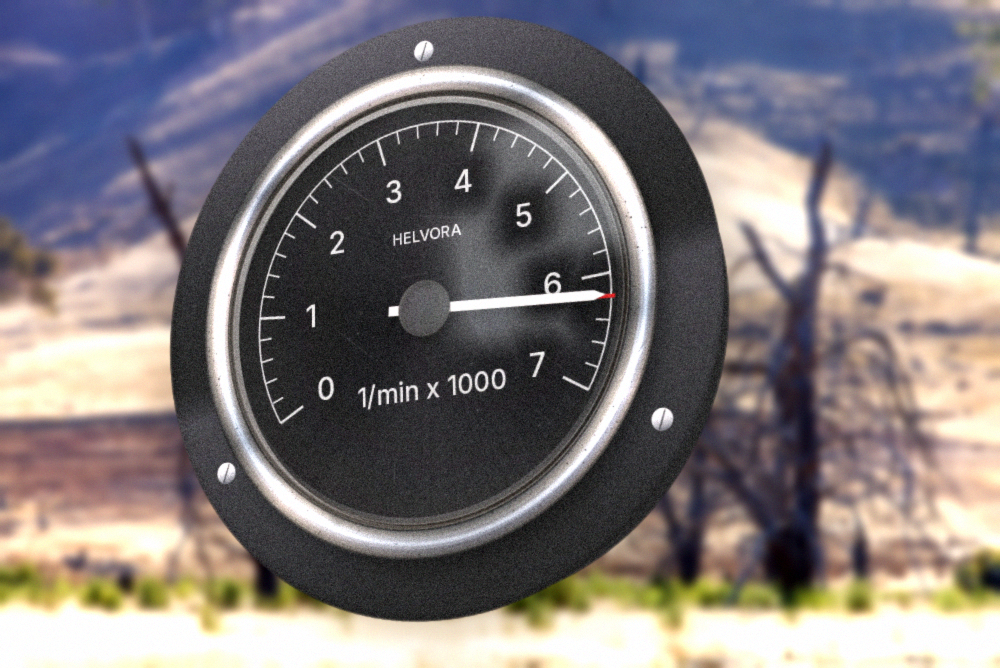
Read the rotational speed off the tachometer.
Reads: 6200 rpm
